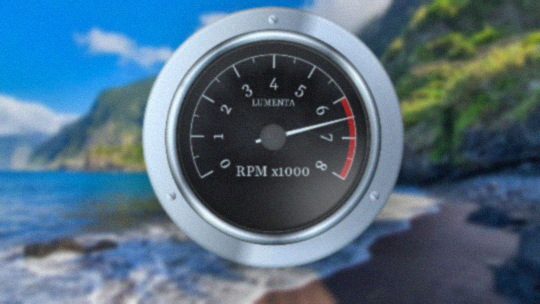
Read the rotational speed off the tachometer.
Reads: 6500 rpm
